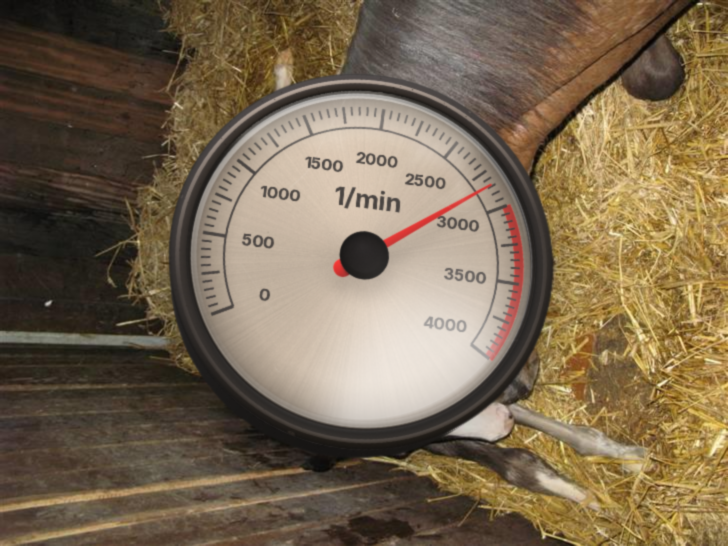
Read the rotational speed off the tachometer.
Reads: 2850 rpm
